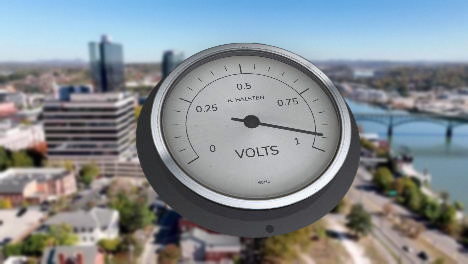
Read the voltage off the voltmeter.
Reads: 0.95 V
